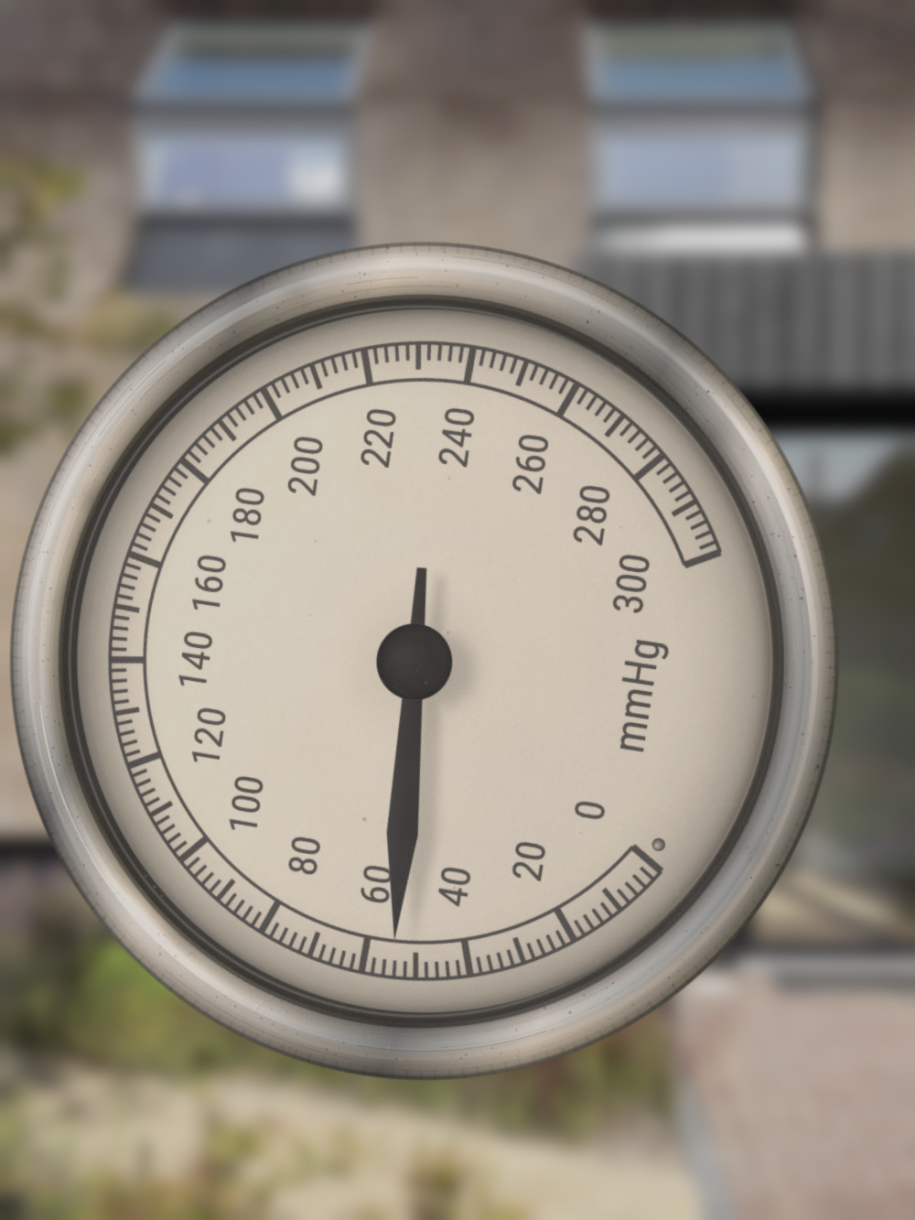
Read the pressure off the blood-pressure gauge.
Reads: 54 mmHg
